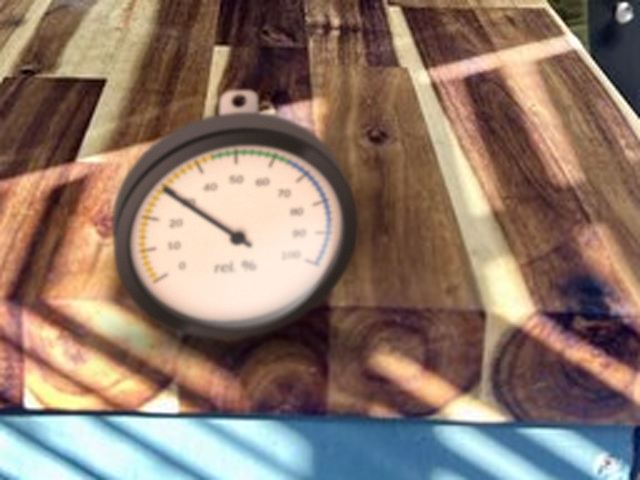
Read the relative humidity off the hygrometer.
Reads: 30 %
